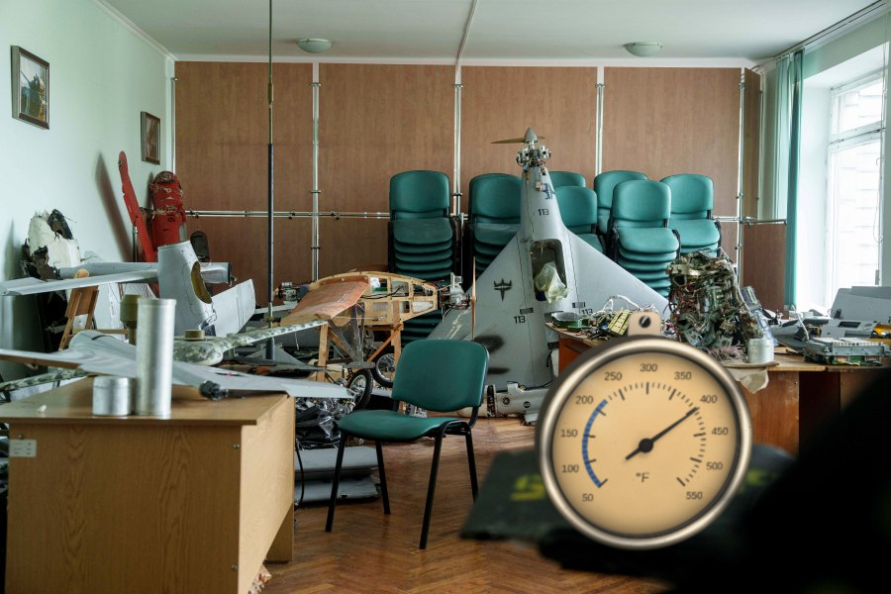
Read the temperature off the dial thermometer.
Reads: 400 °F
